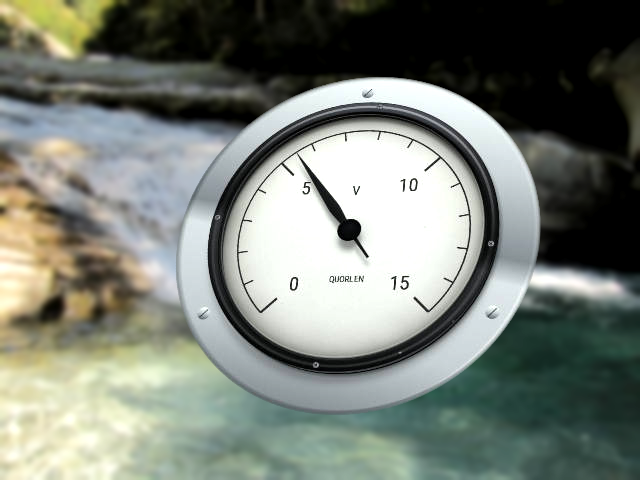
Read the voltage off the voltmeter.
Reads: 5.5 V
